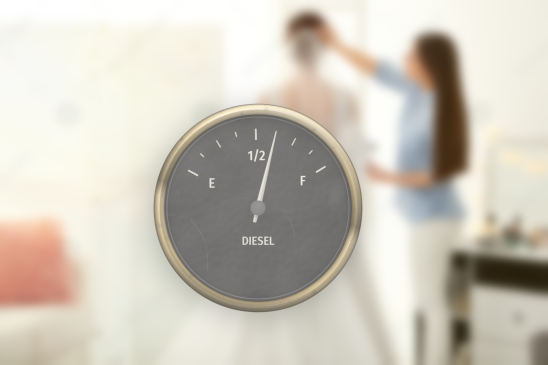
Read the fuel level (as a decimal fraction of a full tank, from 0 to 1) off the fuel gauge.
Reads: 0.625
